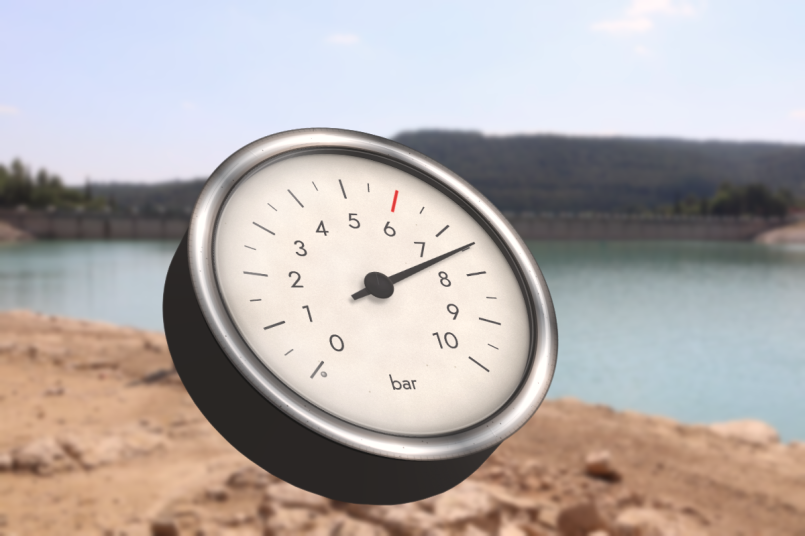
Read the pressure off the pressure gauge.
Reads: 7.5 bar
